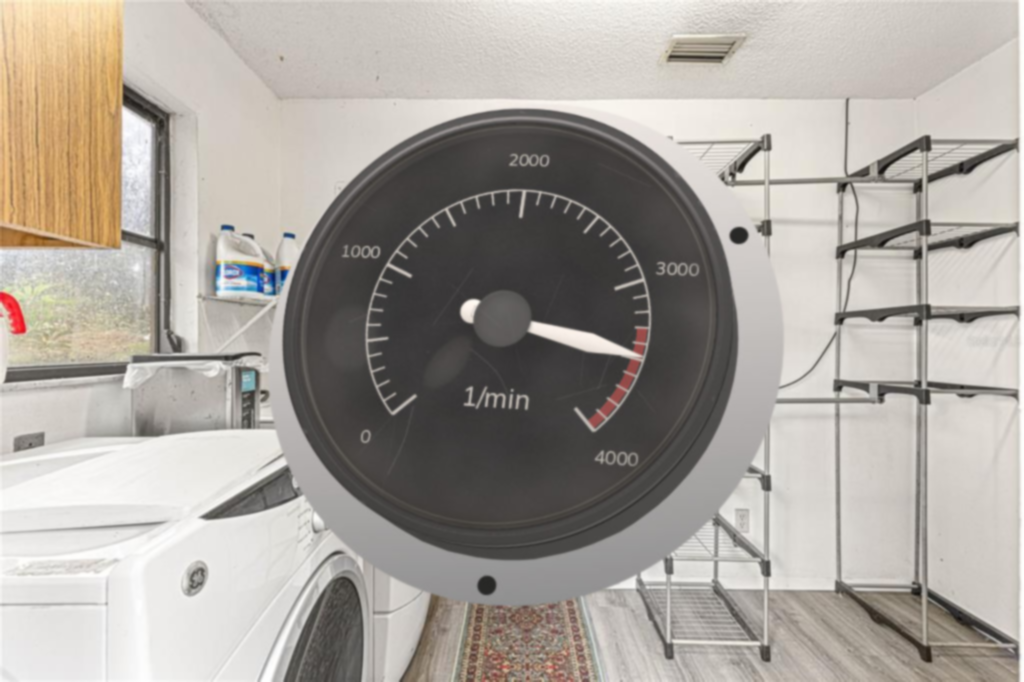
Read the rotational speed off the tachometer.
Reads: 3500 rpm
